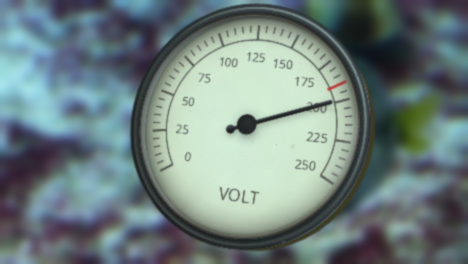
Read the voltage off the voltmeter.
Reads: 200 V
